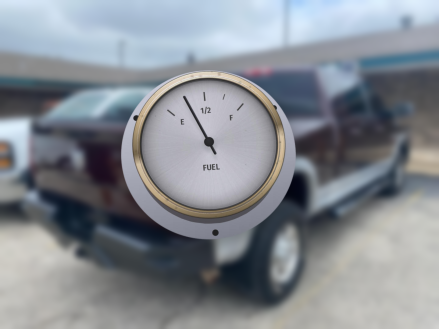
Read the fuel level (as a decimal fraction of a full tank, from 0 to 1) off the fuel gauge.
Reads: 0.25
